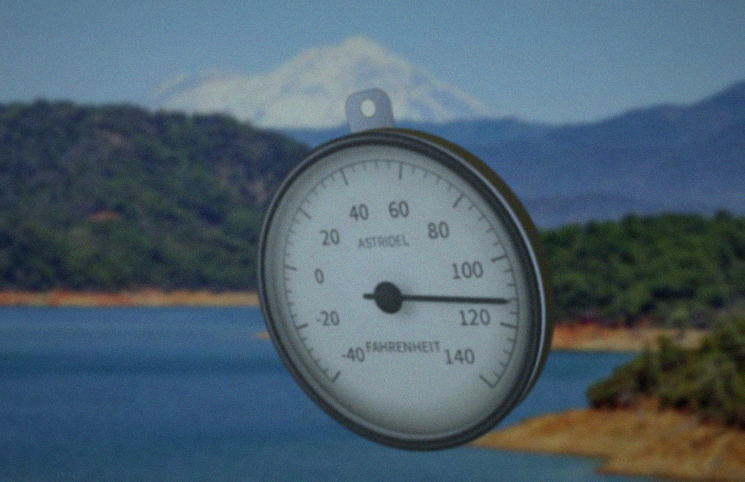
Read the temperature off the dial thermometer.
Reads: 112 °F
